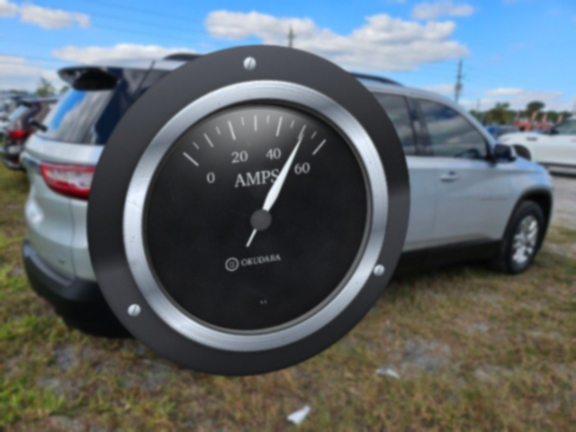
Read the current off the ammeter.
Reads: 50 A
